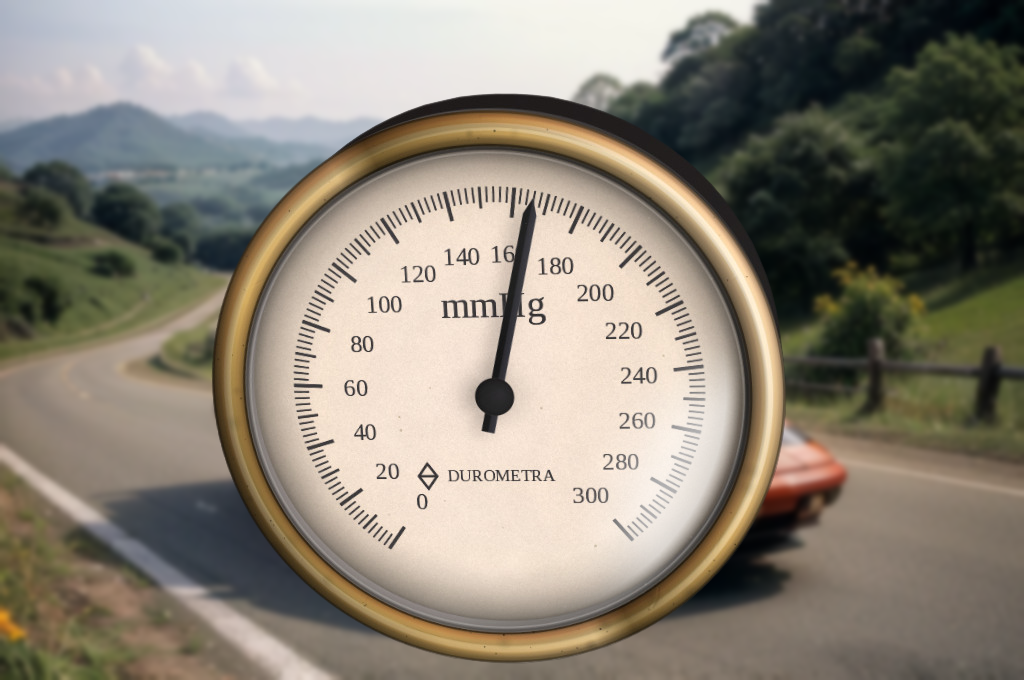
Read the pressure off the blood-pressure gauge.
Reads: 166 mmHg
